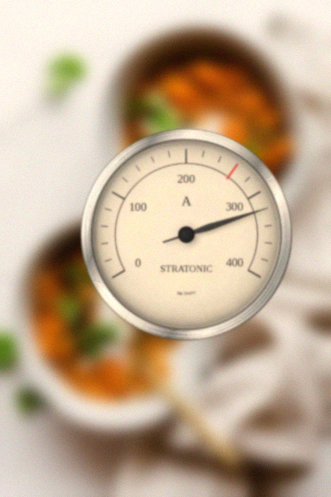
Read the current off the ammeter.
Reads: 320 A
